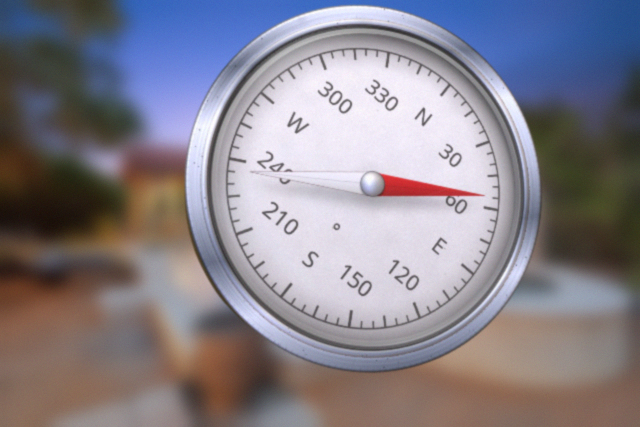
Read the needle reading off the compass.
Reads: 55 °
